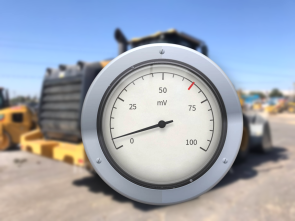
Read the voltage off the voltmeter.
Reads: 5 mV
